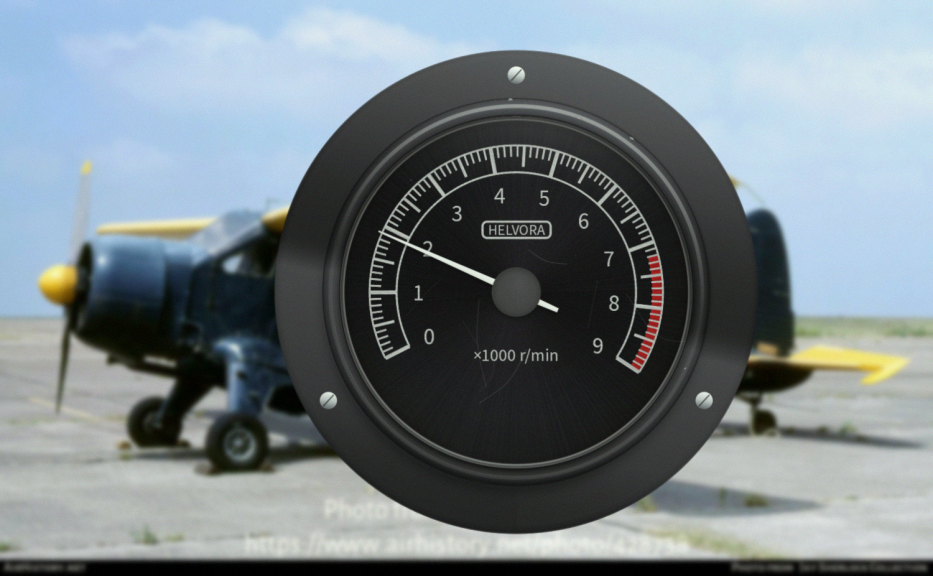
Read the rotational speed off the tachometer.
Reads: 1900 rpm
